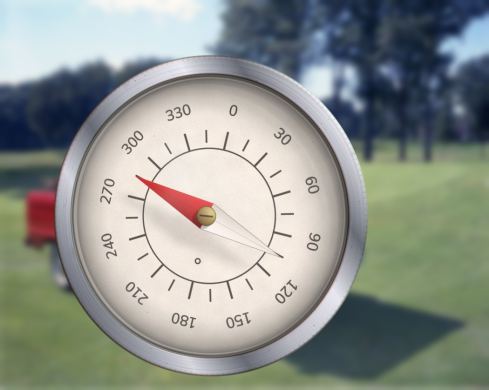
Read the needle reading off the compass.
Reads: 285 °
